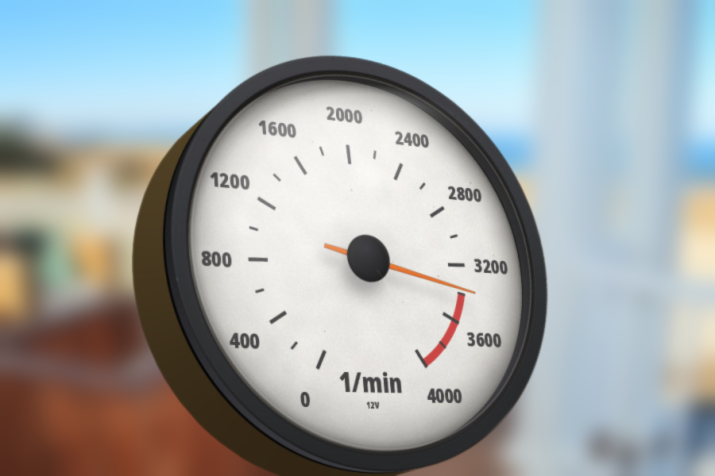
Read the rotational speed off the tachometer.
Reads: 3400 rpm
